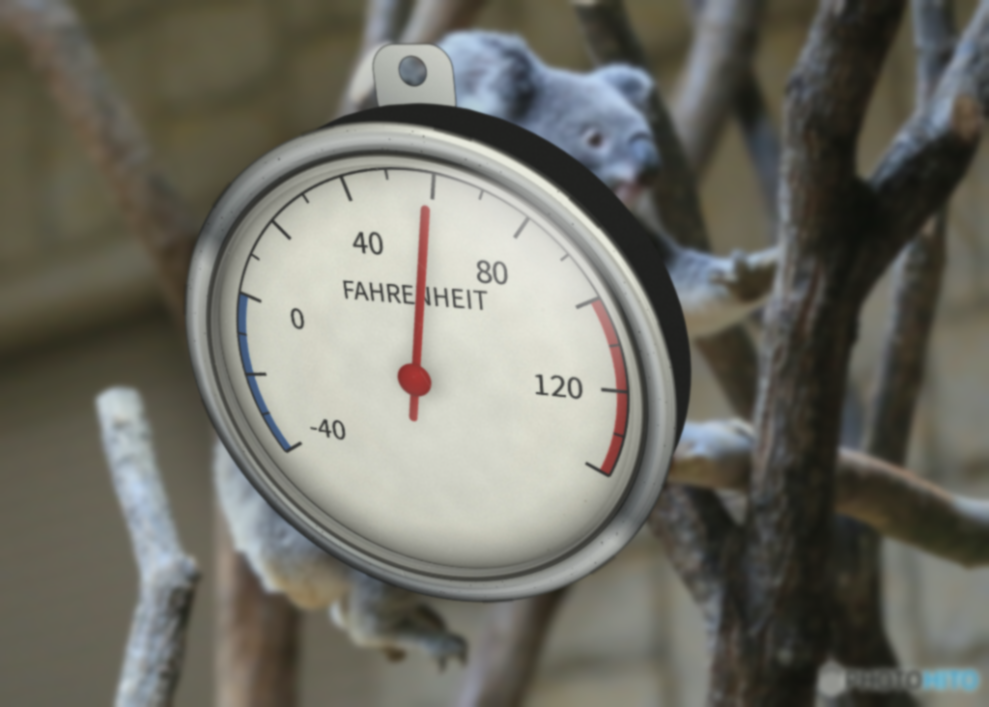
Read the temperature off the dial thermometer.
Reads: 60 °F
